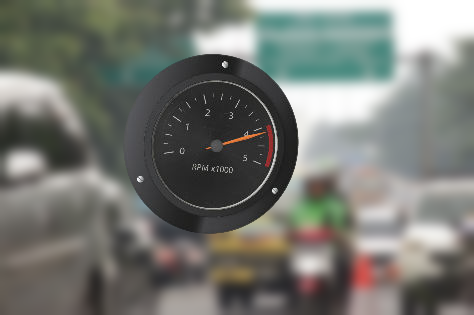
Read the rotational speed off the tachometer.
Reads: 4125 rpm
